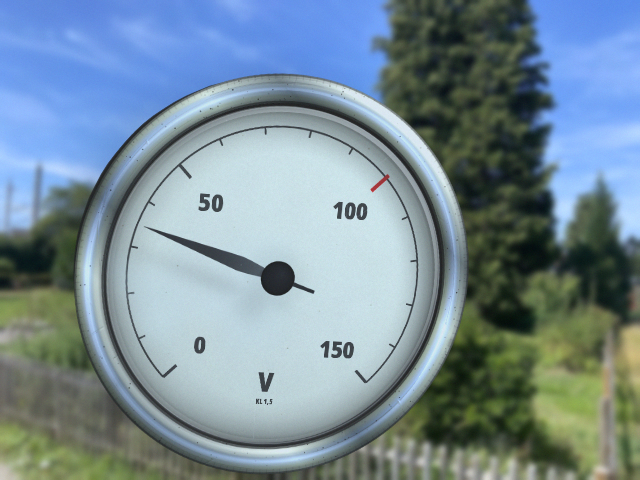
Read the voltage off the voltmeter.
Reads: 35 V
